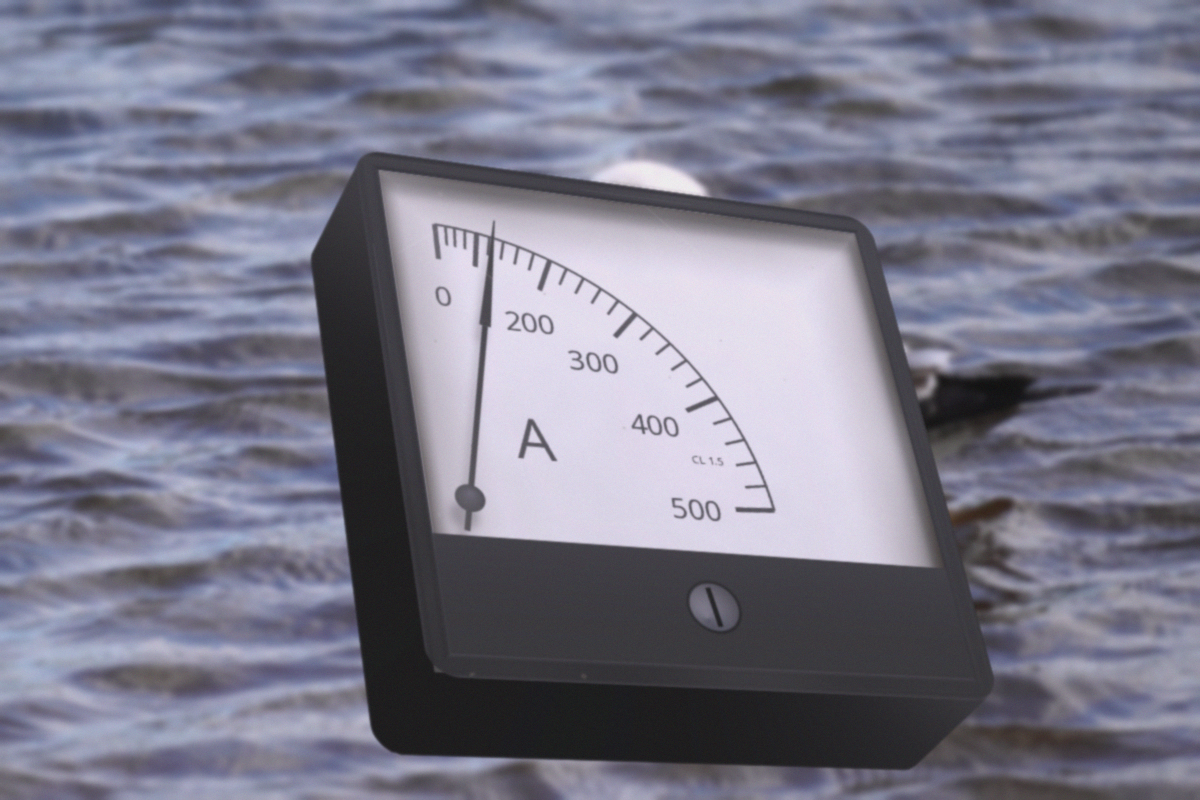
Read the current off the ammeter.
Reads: 120 A
